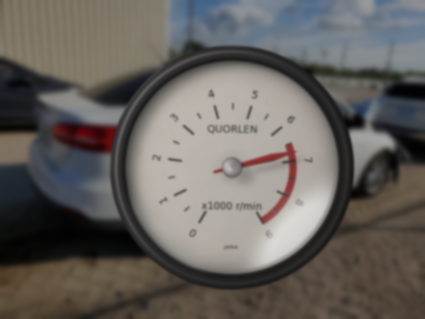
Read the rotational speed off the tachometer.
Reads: 6750 rpm
